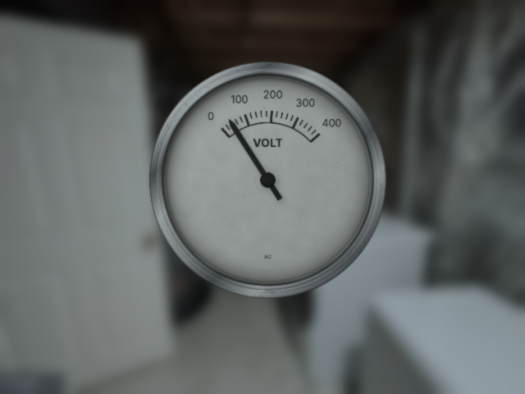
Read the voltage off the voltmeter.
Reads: 40 V
